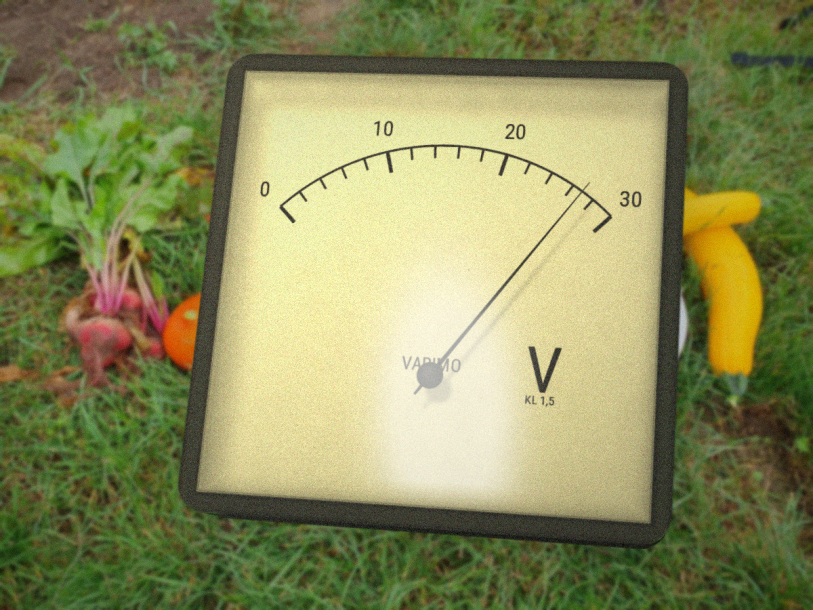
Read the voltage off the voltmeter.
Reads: 27 V
